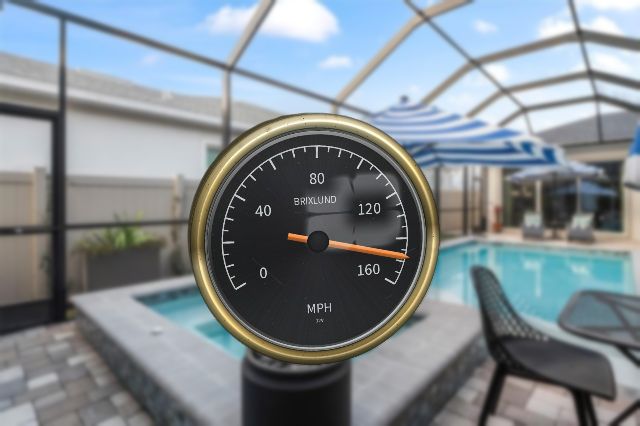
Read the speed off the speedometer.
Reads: 147.5 mph
